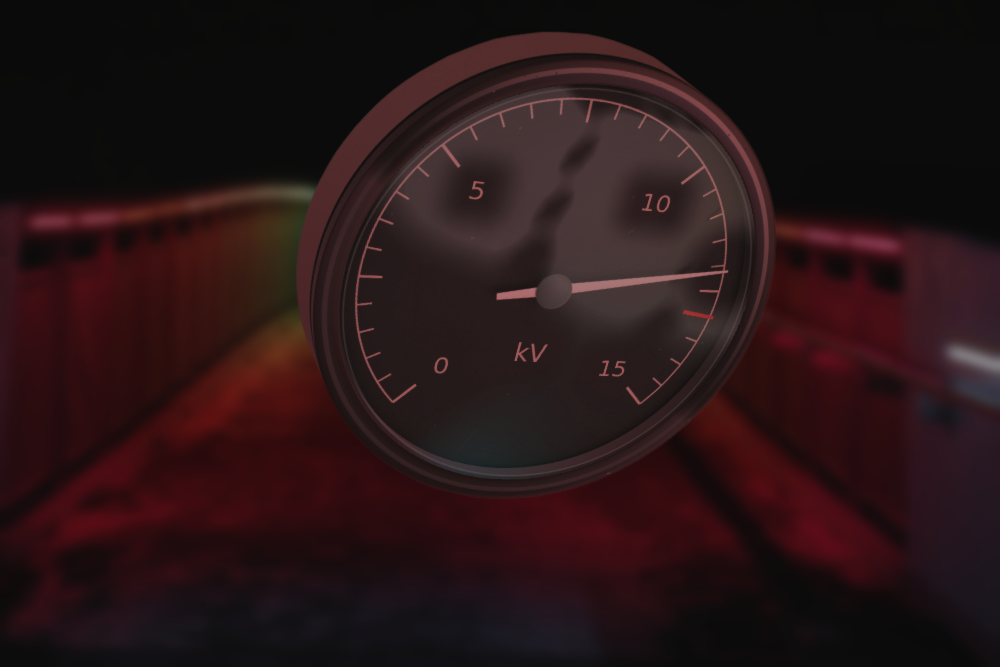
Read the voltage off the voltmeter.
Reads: 12 kV
